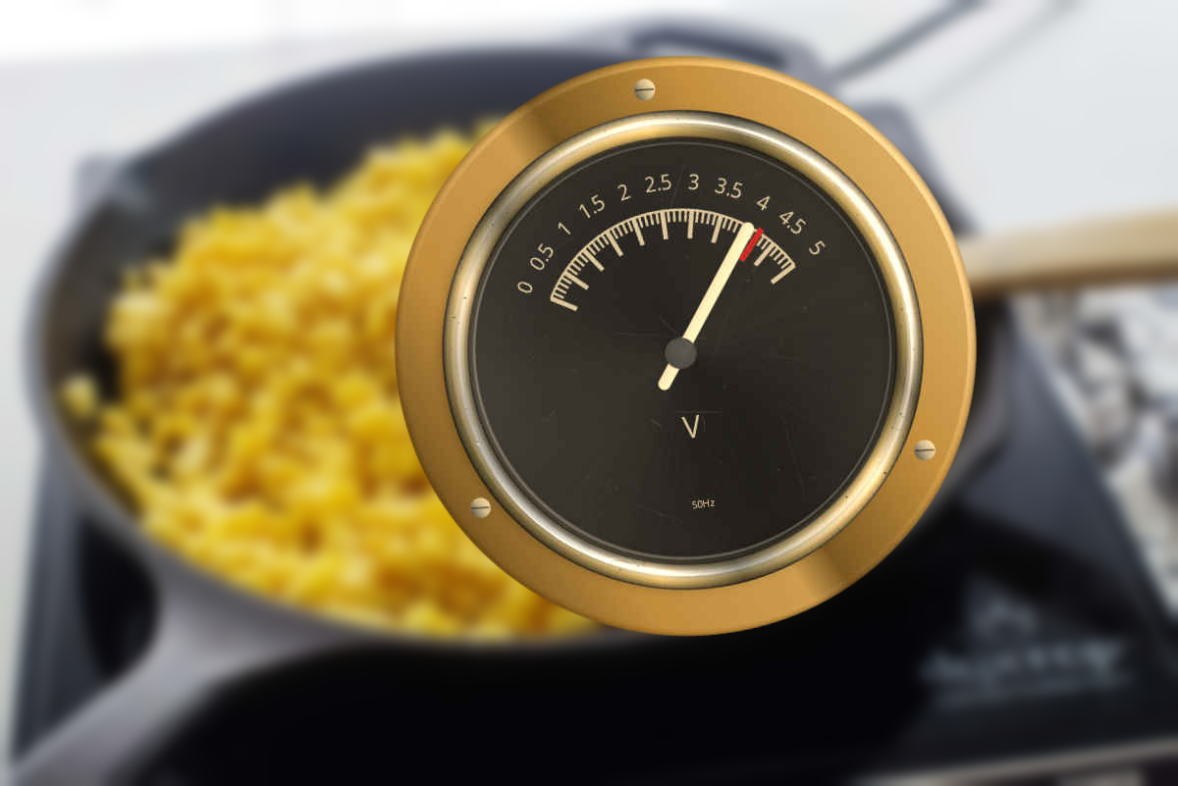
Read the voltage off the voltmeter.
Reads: 4 V
